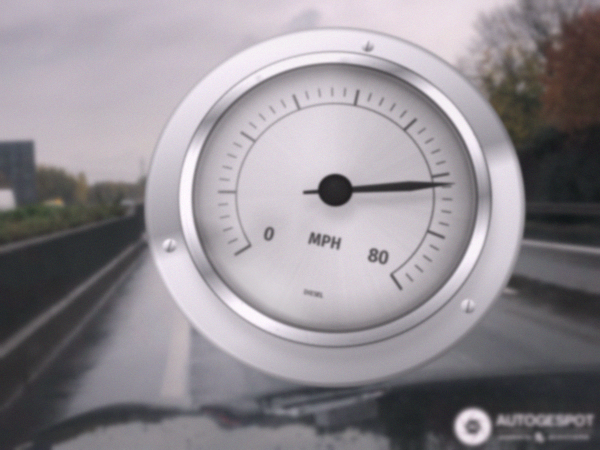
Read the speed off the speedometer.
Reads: 62 mph
